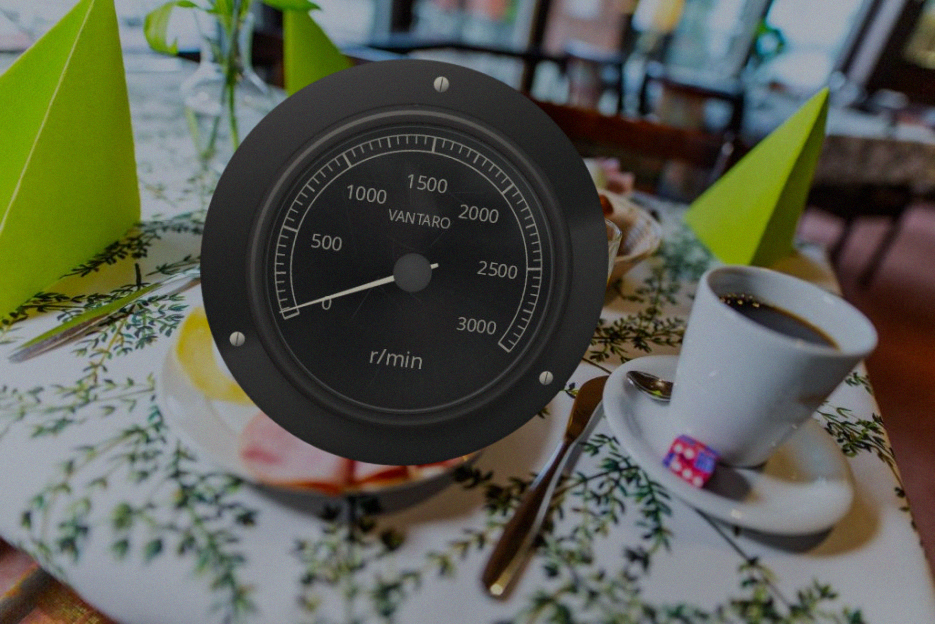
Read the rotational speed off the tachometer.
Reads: 50 rpm
